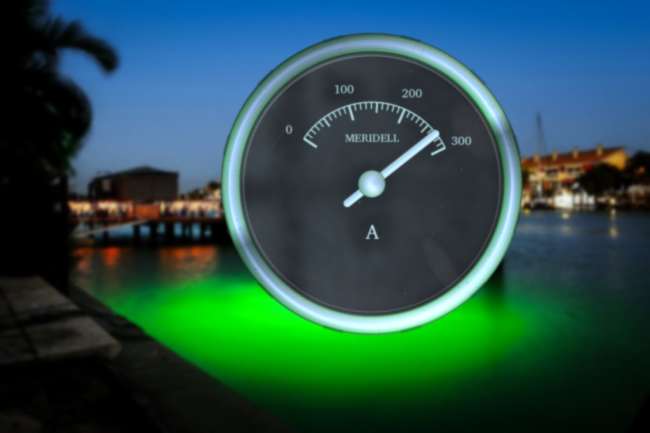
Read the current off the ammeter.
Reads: 270 A
